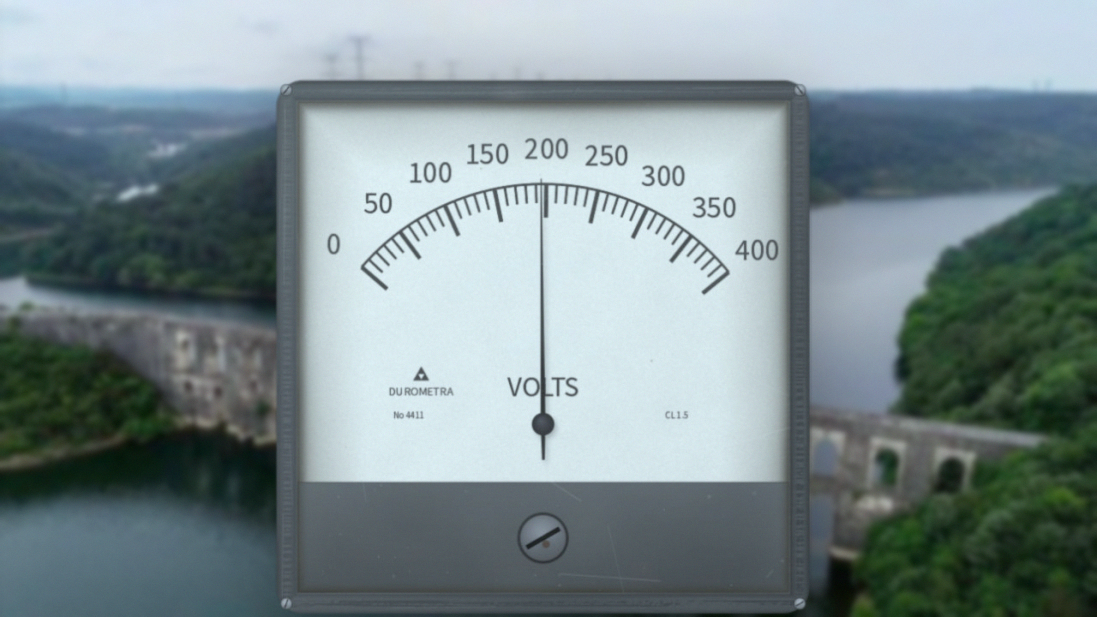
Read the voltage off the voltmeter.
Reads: 195 V
